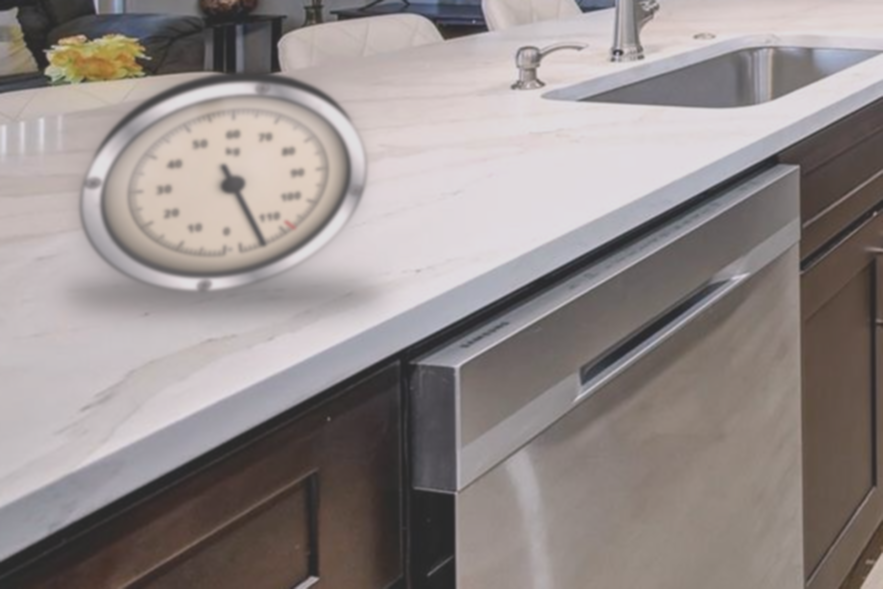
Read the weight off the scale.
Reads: 115 kg
